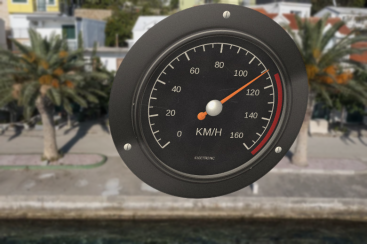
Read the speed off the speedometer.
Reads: 110 km/h
